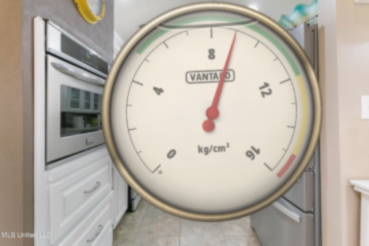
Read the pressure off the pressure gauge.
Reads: 9 kg/cm²
